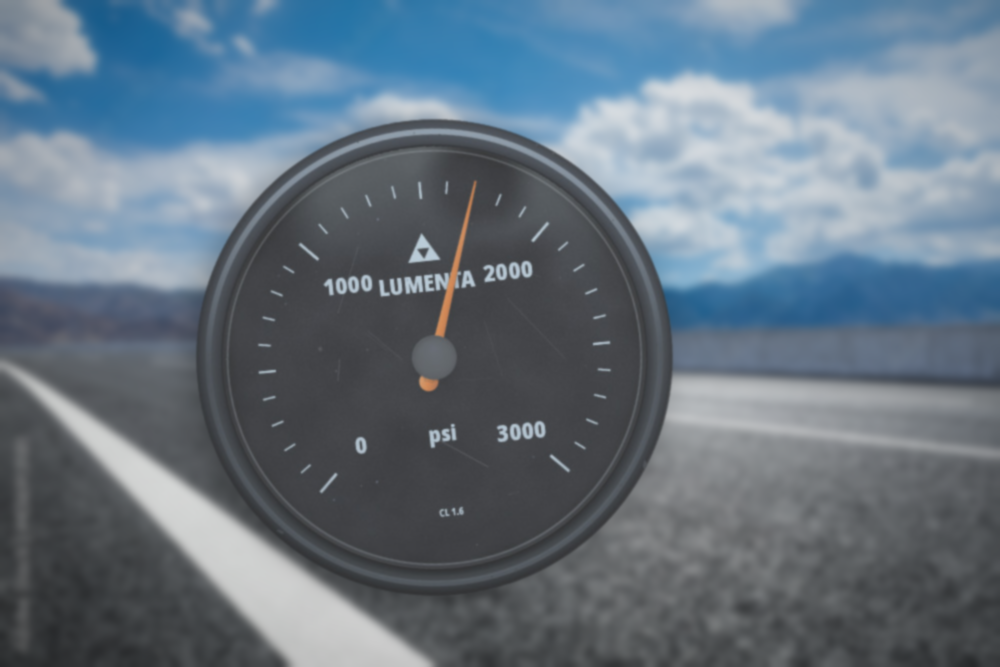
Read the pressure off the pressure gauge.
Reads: 1700 psi
